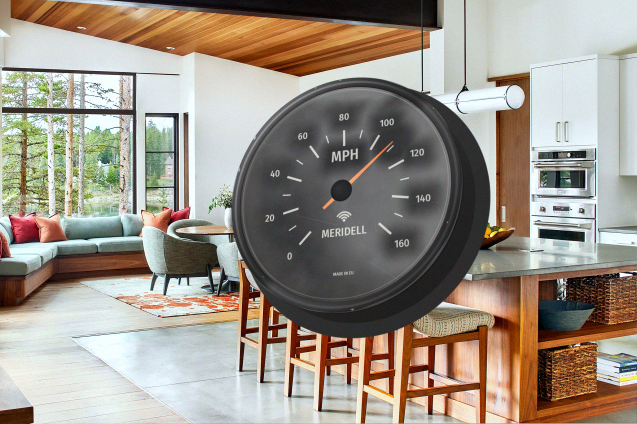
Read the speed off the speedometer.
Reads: 110 mph
